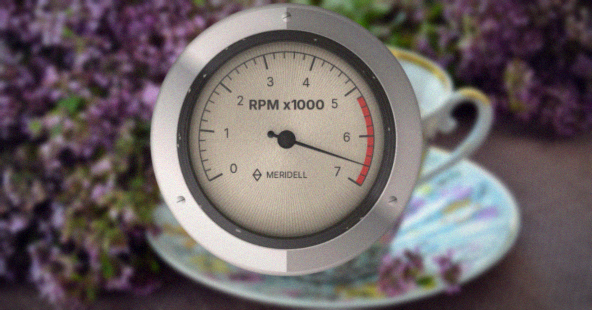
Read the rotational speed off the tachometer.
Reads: 6600 rpm
